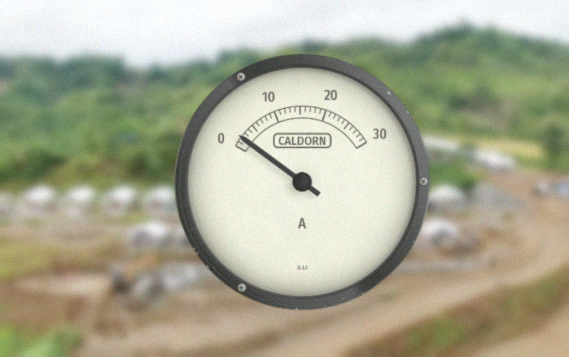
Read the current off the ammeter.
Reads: 2 A
